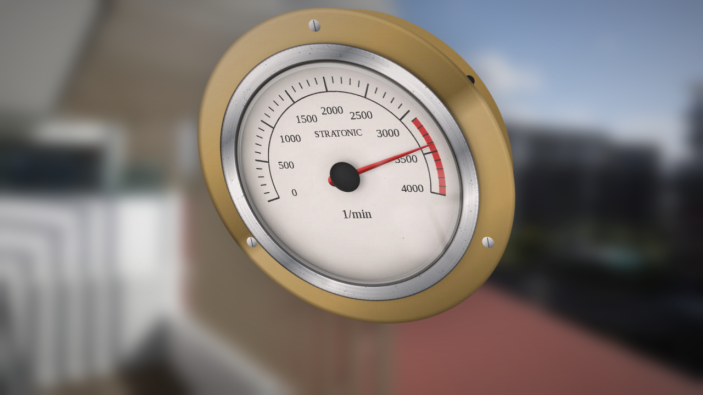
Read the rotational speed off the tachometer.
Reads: 3400 rpm
